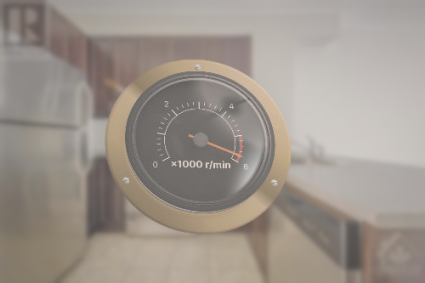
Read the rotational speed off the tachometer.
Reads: 5800 rpm
